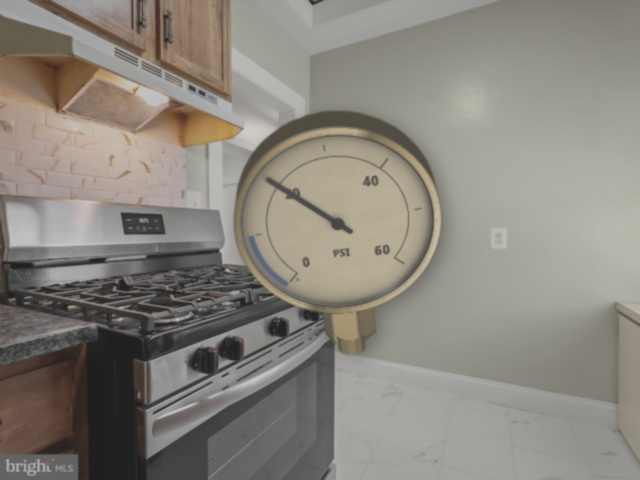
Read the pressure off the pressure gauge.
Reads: 20 psi
